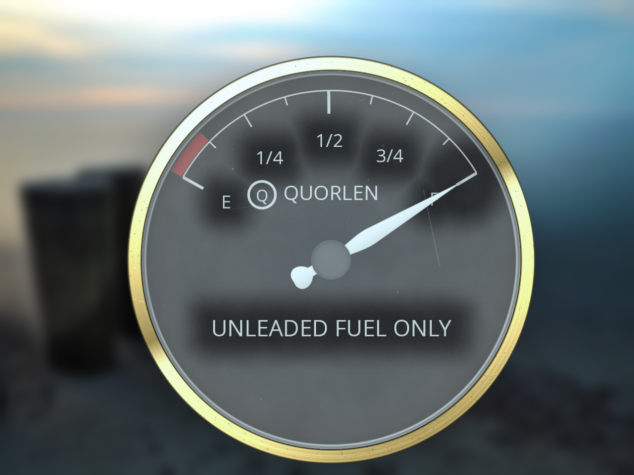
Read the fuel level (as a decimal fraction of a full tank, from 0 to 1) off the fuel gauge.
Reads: 1
